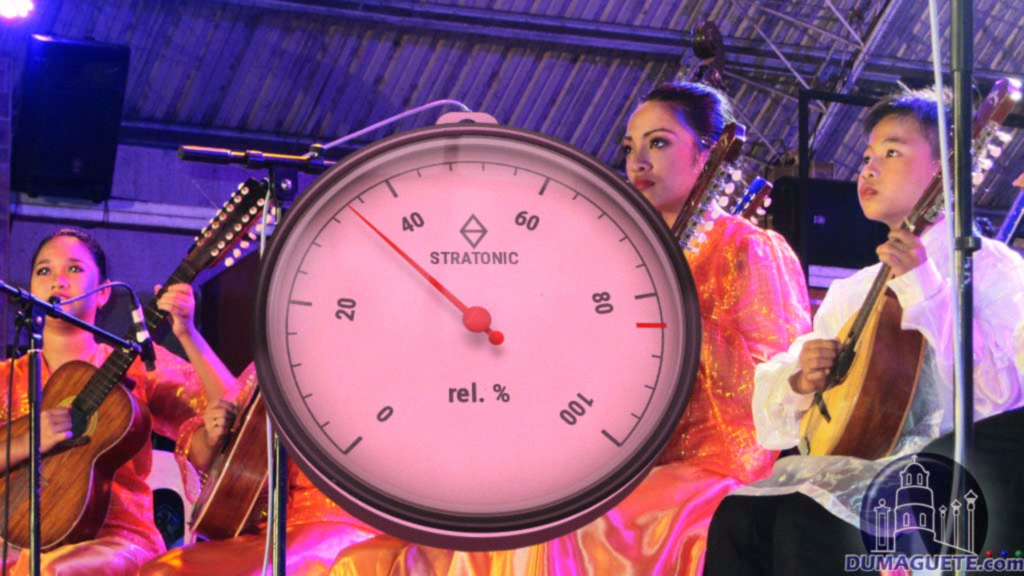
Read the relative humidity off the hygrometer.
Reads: 34 %
